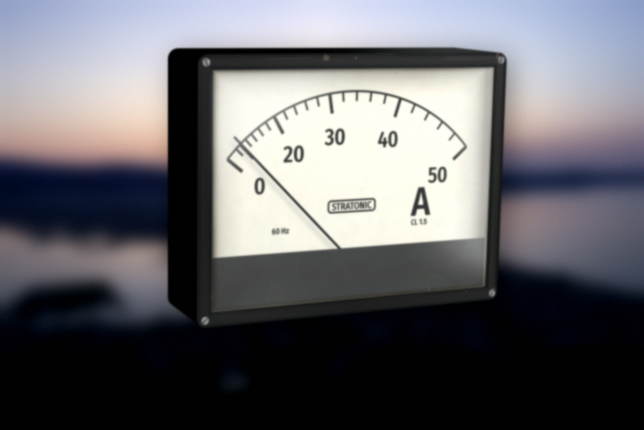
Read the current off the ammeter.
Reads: 10 A
